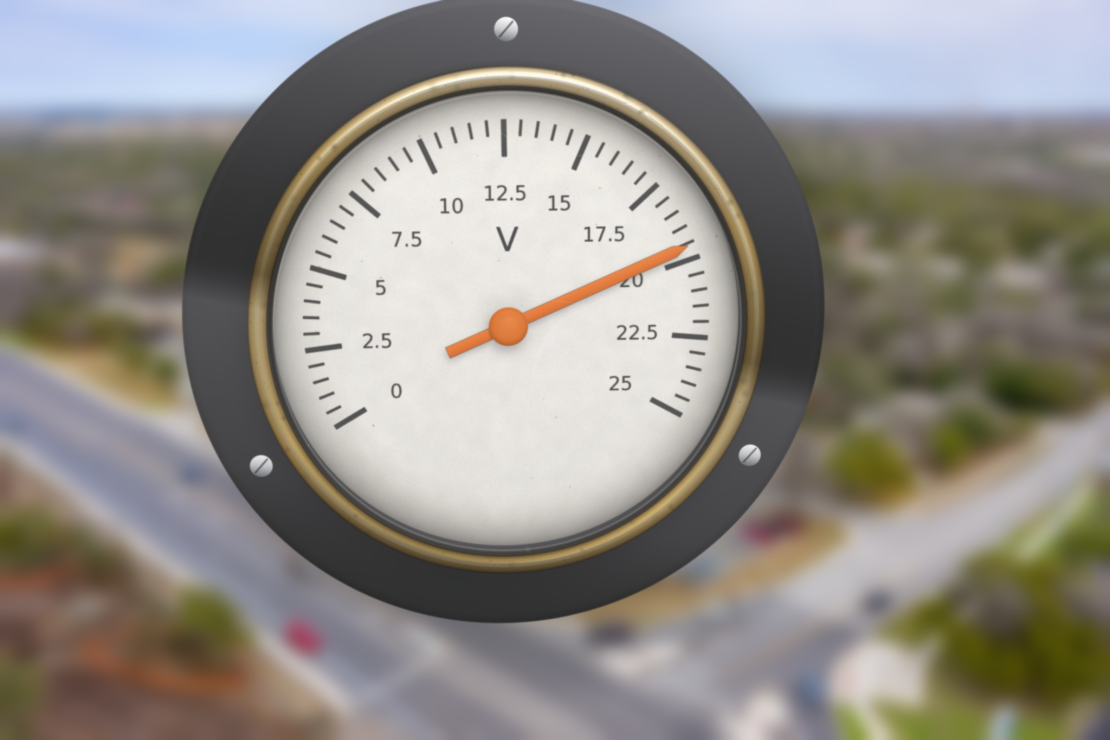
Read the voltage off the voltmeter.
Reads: 19.5 V
